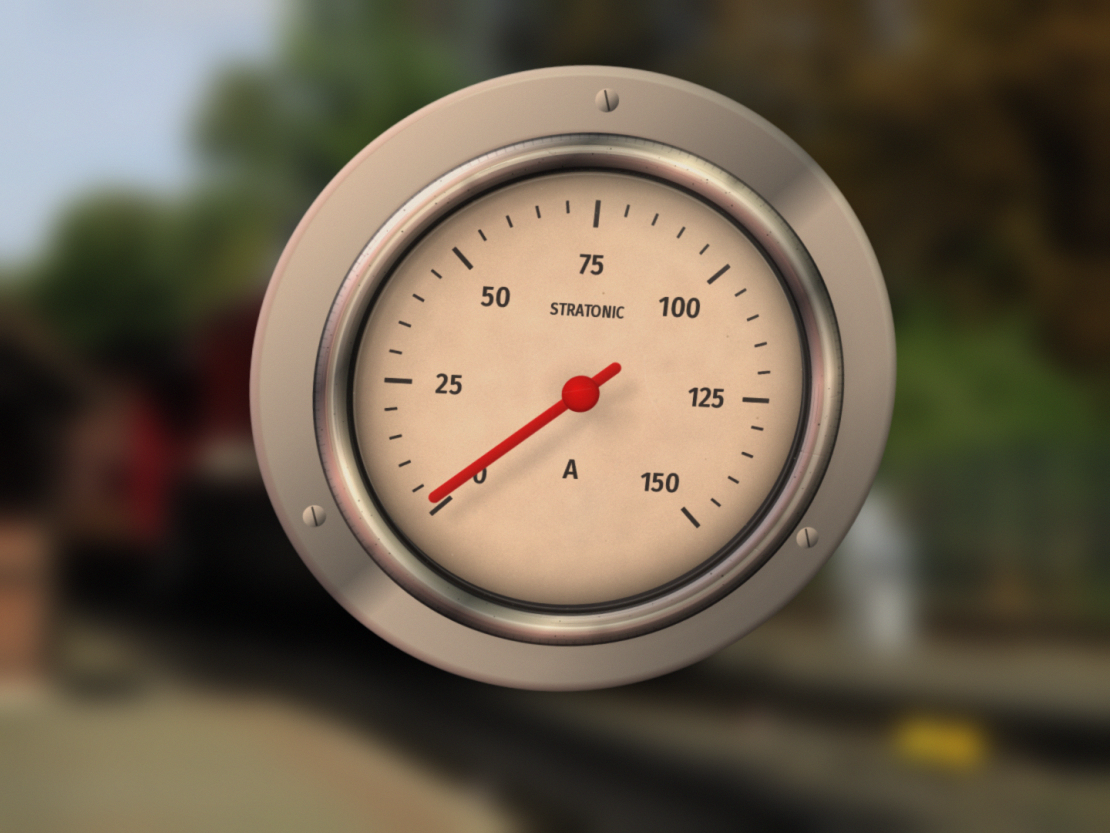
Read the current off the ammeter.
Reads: 2.5 A
